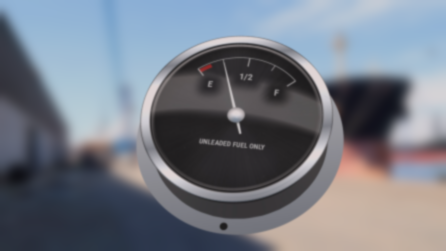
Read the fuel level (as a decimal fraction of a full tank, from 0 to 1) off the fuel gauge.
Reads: 0.25
